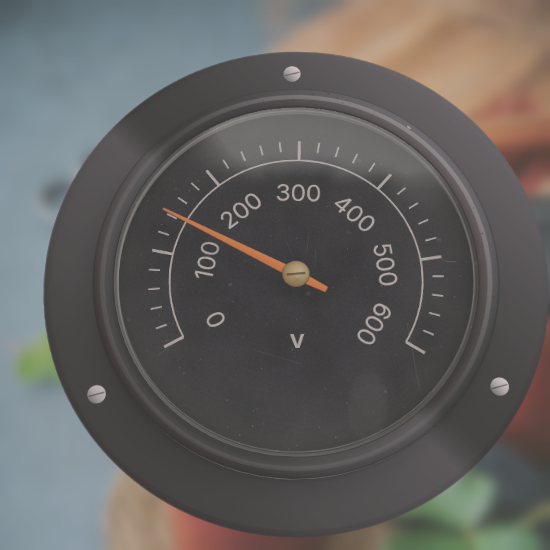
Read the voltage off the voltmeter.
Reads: 140 V
